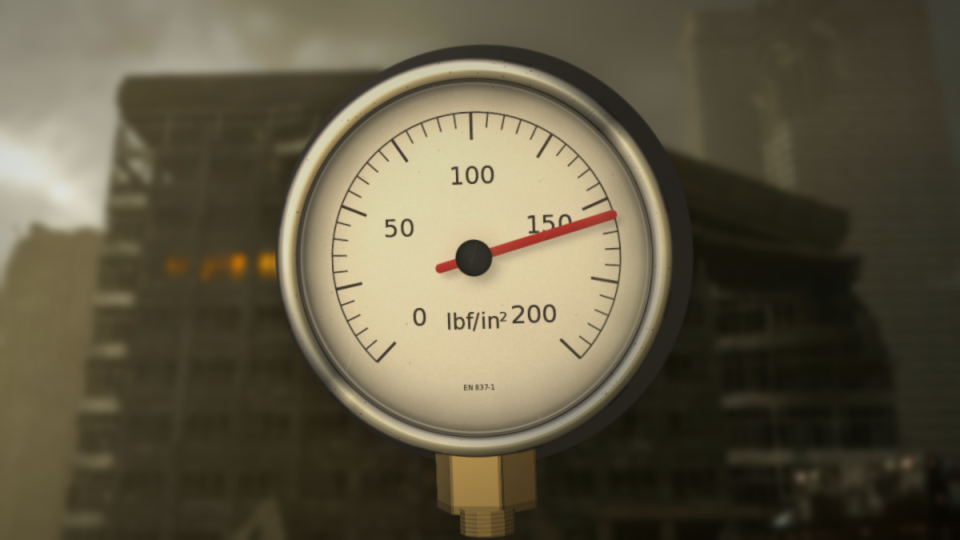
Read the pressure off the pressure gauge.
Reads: 155 psi
